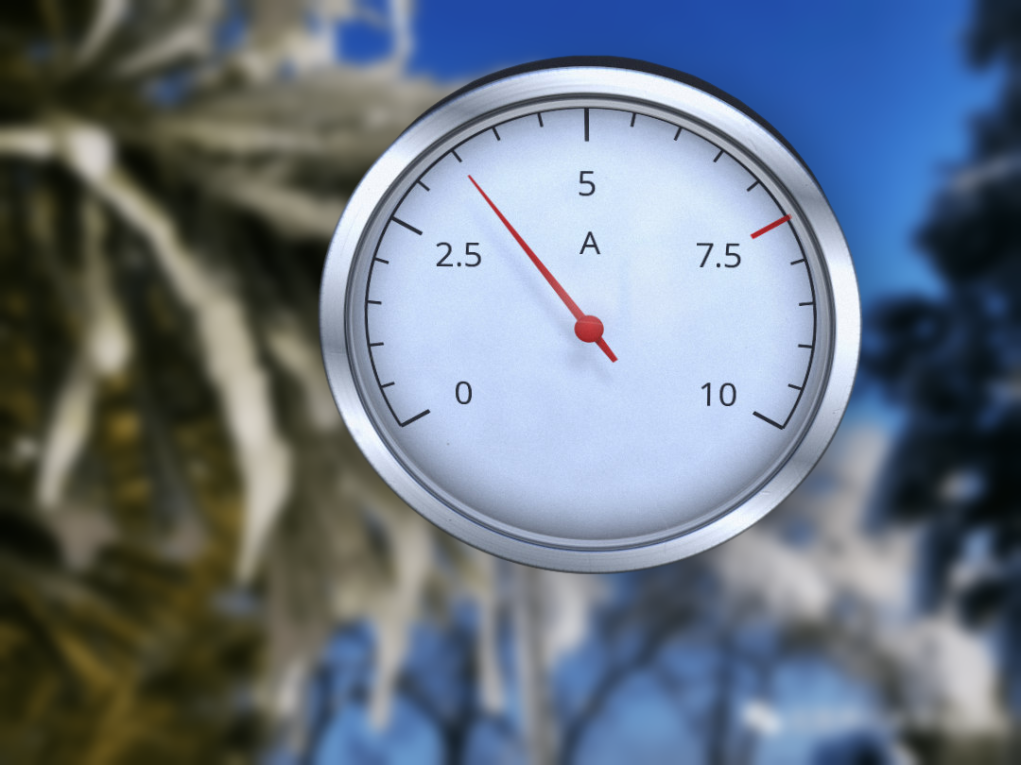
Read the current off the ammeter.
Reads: 3.5 A
